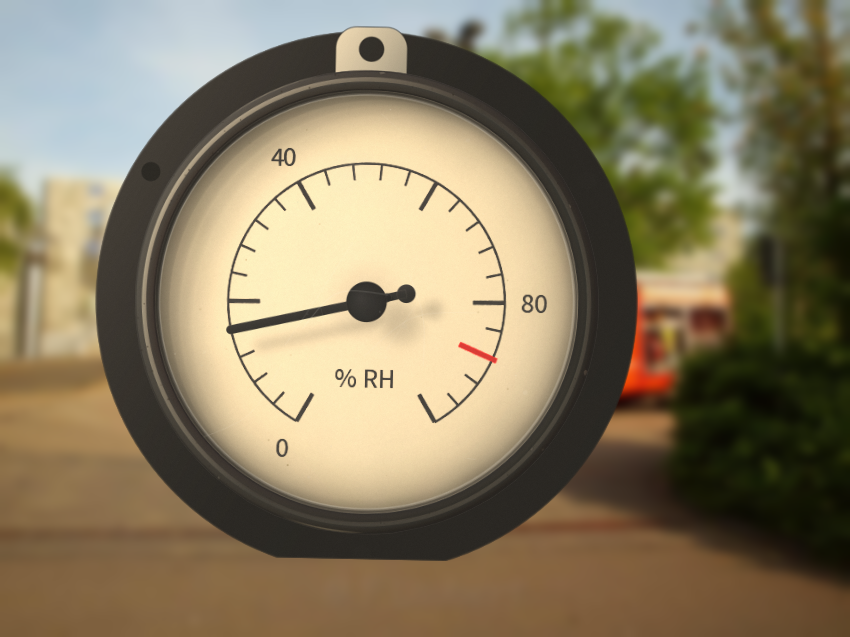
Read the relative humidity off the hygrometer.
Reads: 16 %
